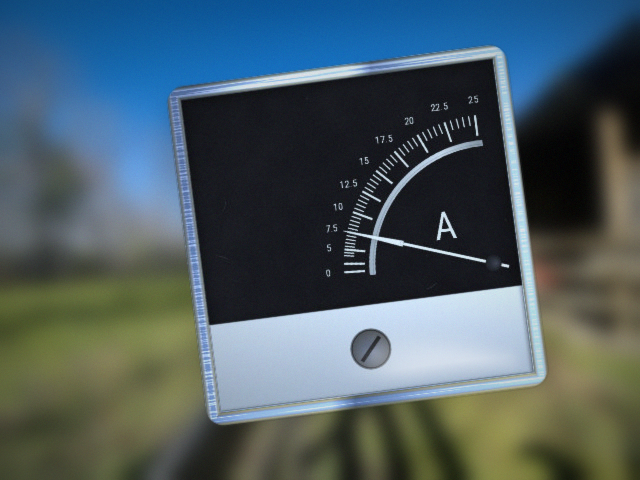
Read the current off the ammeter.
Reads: 7.5 A
